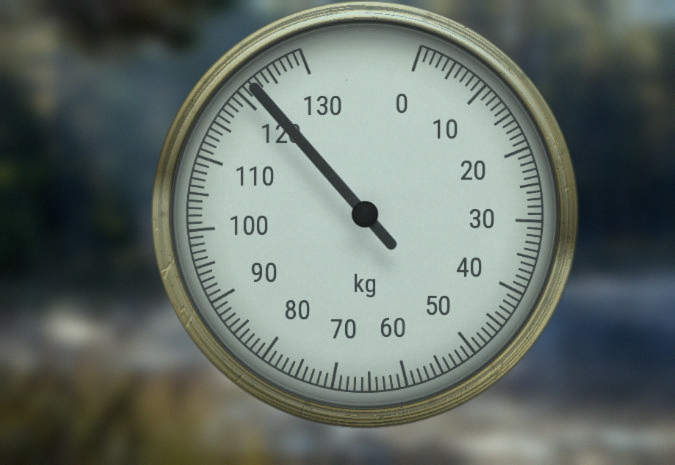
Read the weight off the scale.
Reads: 122 kg
